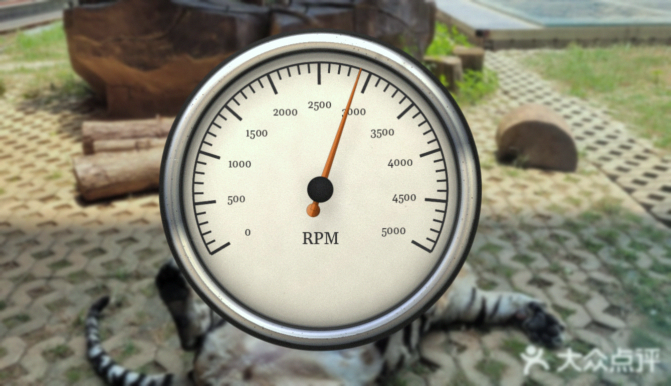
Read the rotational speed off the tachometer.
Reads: 2900 rpm
